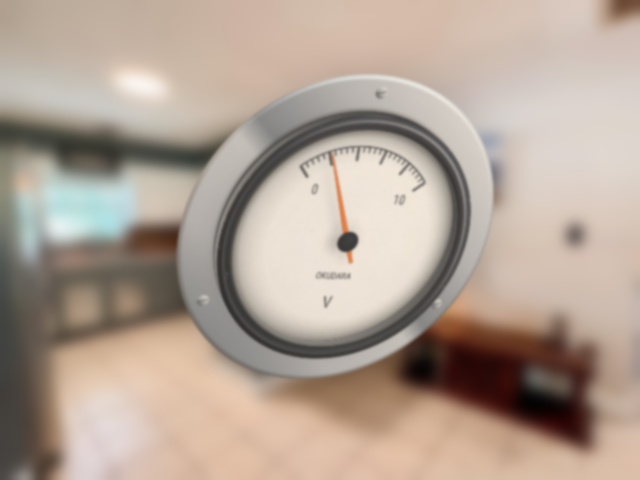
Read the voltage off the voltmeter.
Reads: 2 V
